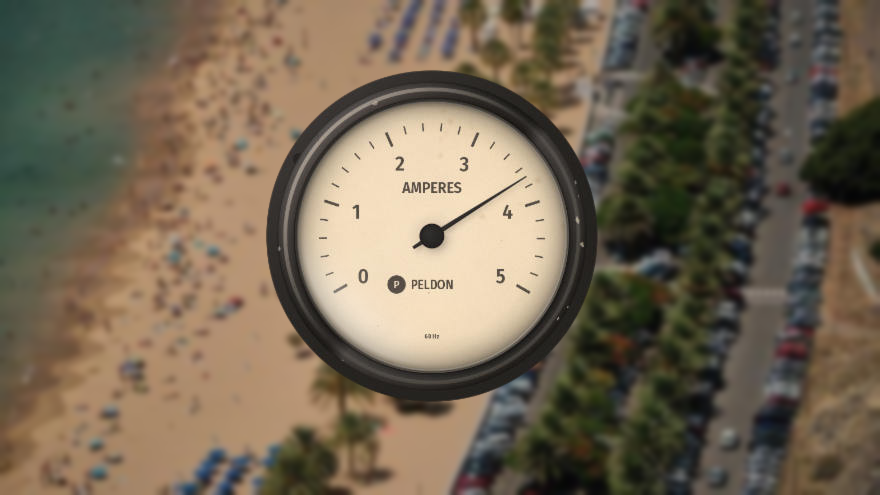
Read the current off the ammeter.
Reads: 3.7 A
